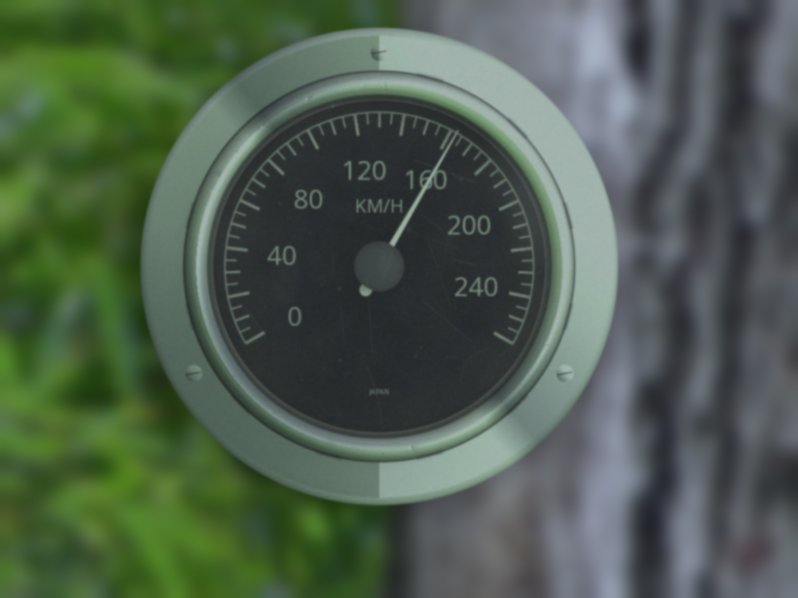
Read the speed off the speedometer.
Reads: 162.5 km/h
